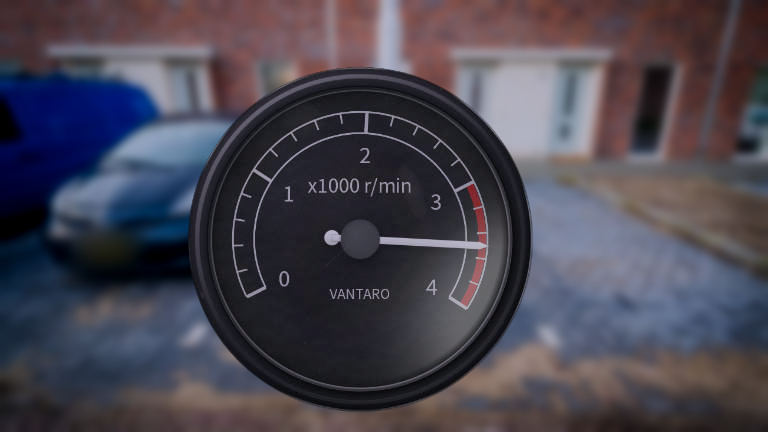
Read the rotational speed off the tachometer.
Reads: 3500 rpm
